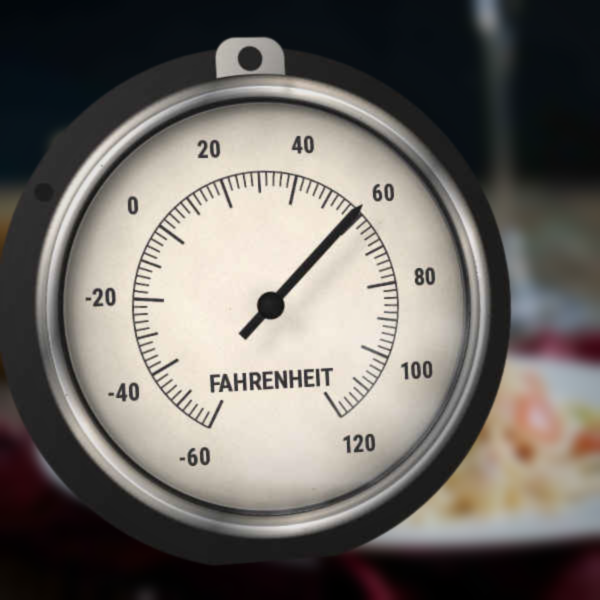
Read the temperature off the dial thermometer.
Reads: 58 °F
